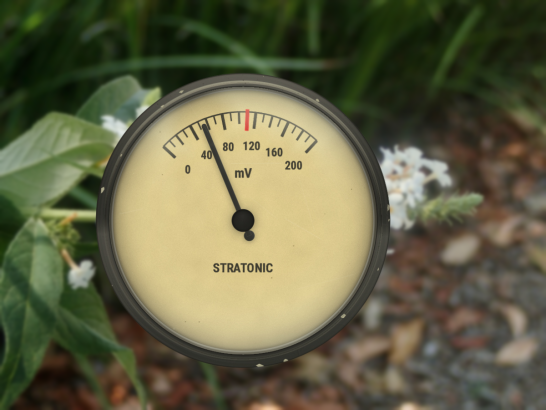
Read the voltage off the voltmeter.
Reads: 55 mV
